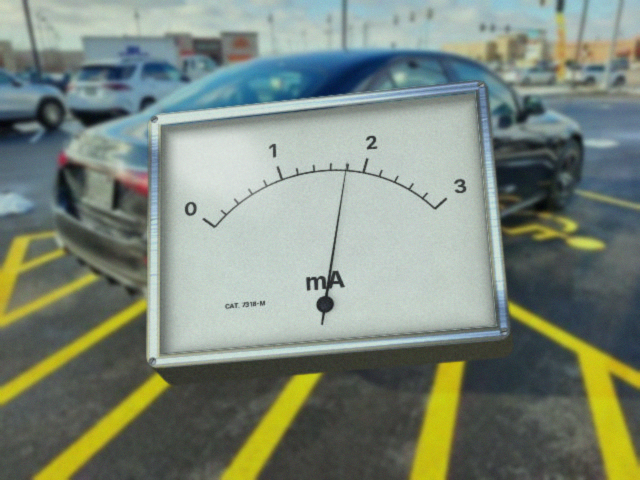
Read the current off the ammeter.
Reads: 1.8 mA
